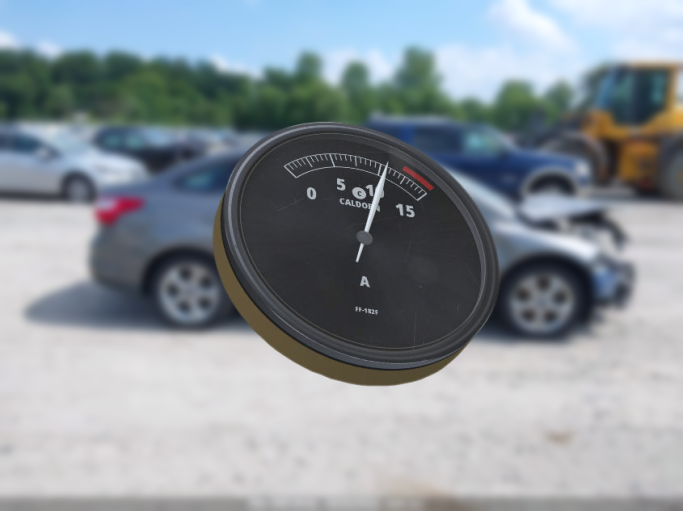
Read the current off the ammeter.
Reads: 10.5 A
